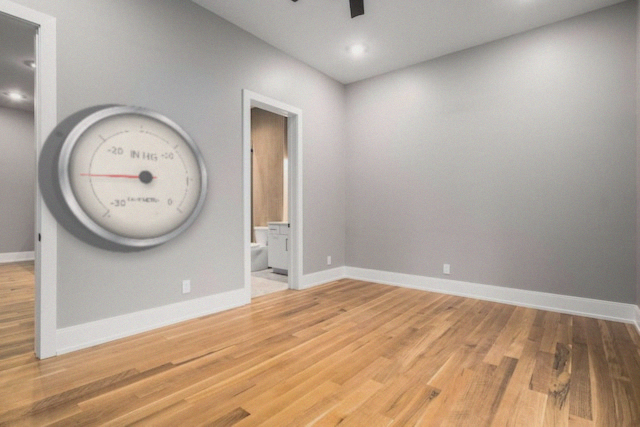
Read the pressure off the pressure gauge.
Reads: -25 inHg
